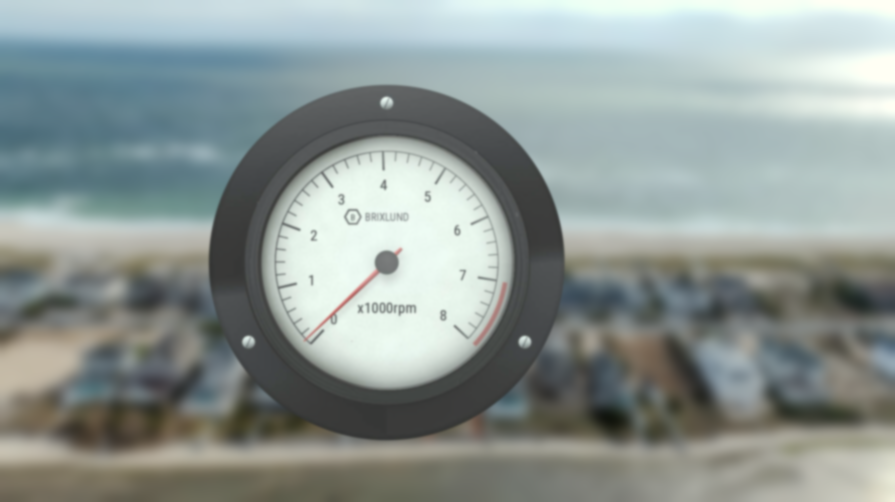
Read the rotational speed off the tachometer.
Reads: 100 rpm
